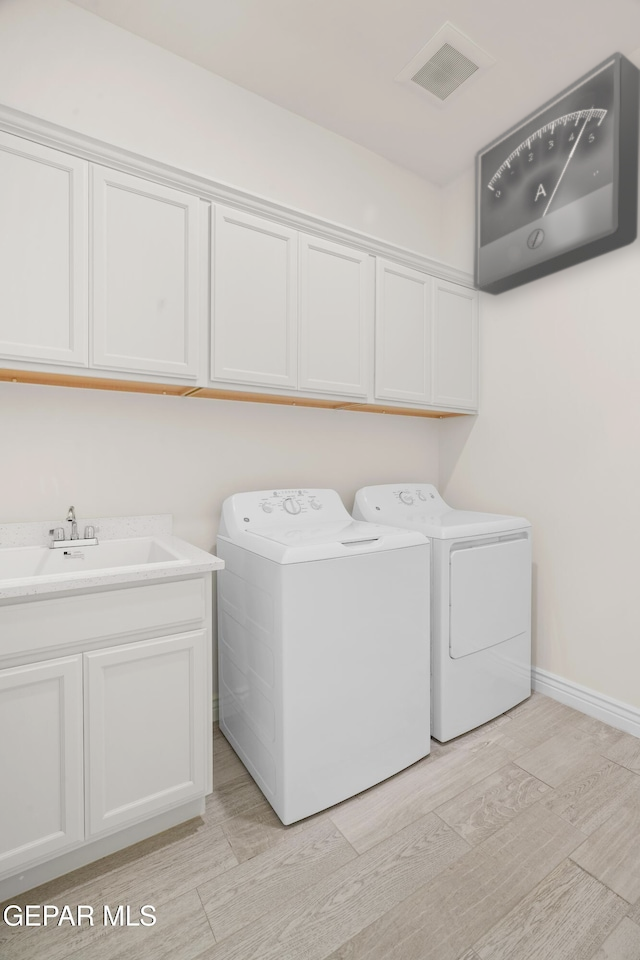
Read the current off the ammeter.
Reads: 4.5 A
